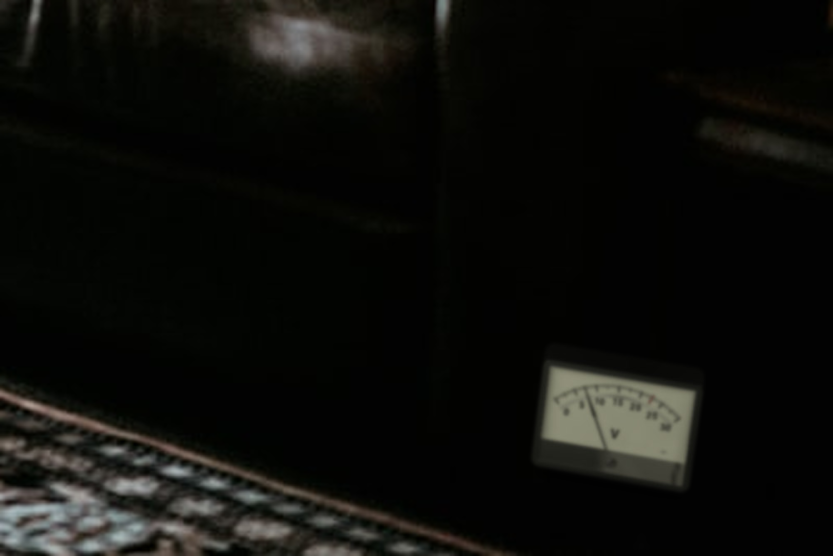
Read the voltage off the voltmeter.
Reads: 7.5 V
